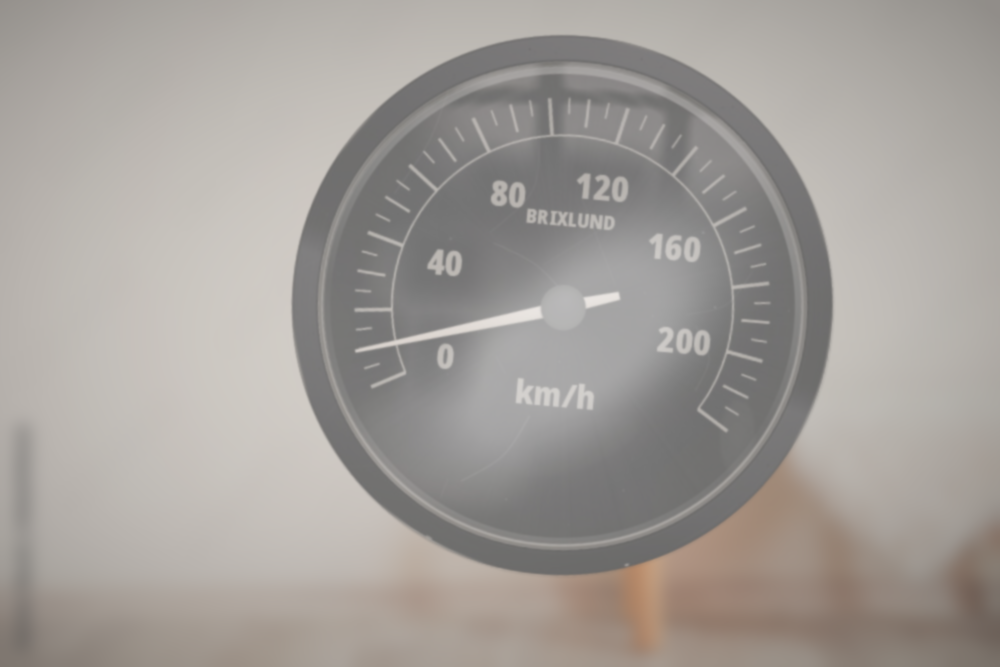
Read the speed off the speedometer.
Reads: 10 km/h
